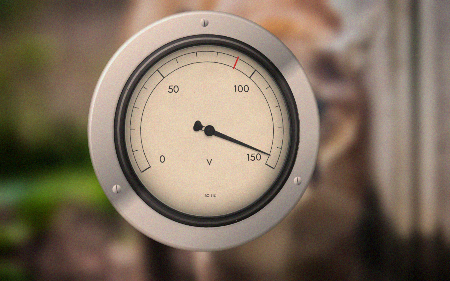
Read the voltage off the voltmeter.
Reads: 145 V
